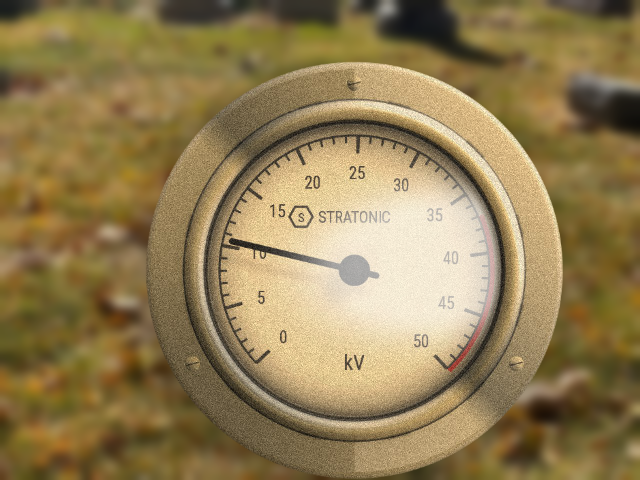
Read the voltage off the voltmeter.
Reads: 10.5 kV
